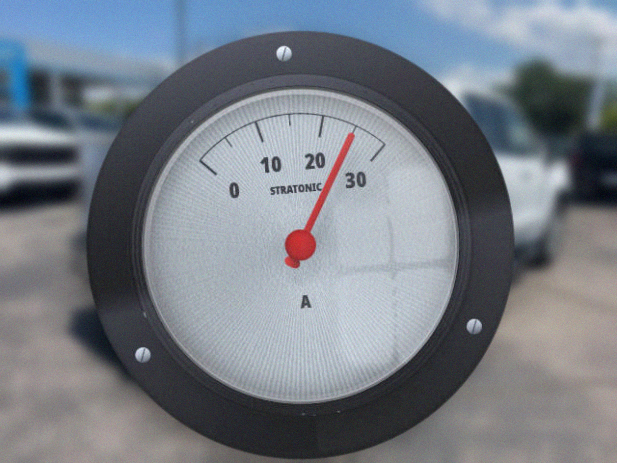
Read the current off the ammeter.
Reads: 25 A
